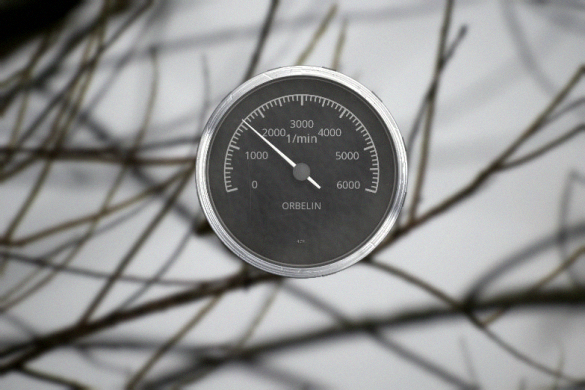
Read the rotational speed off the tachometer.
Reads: 1600 rpm
